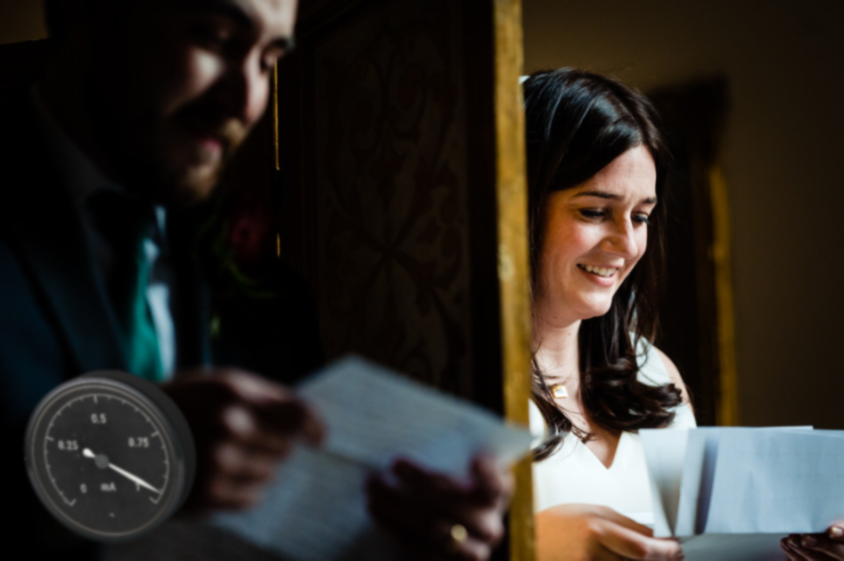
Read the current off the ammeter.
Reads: 0.95 mA
